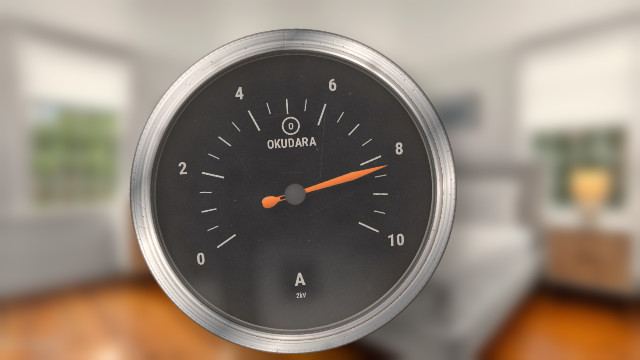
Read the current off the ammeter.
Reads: 8.25 A
